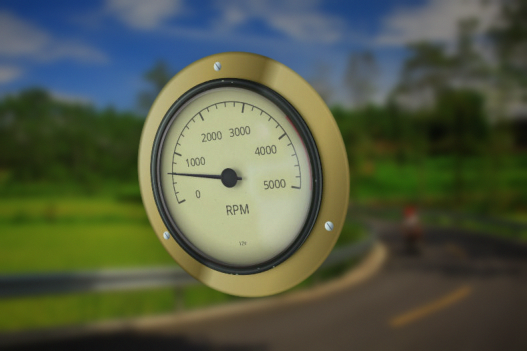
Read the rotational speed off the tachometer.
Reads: 600 rpm
